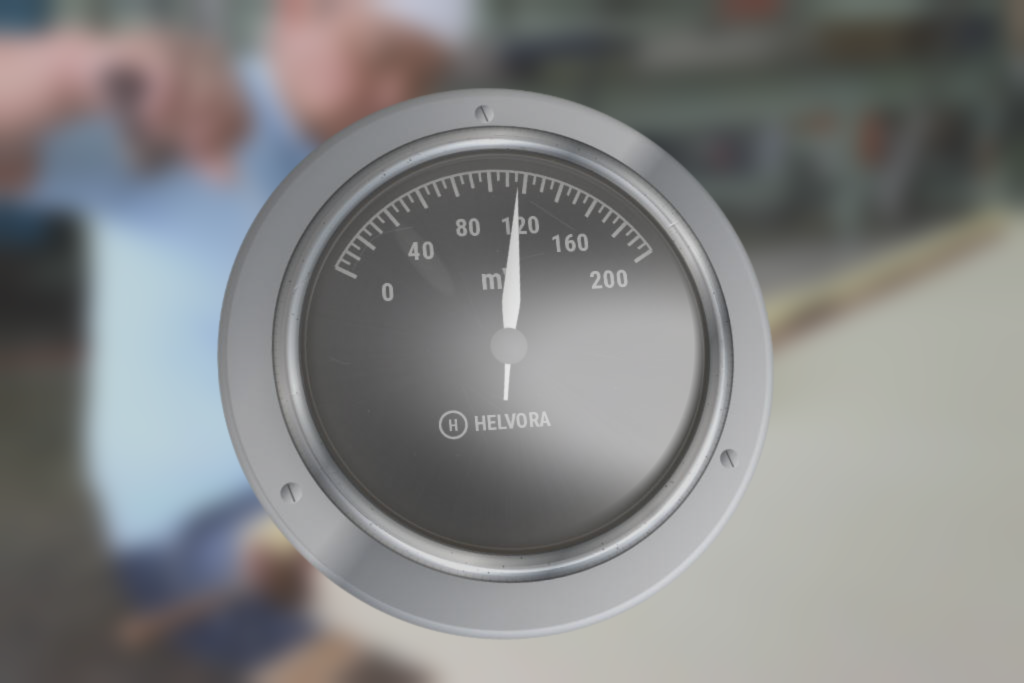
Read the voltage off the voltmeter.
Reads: 115 mV
